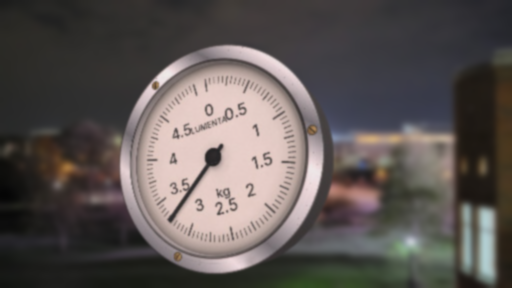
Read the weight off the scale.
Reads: 3.25 kg
